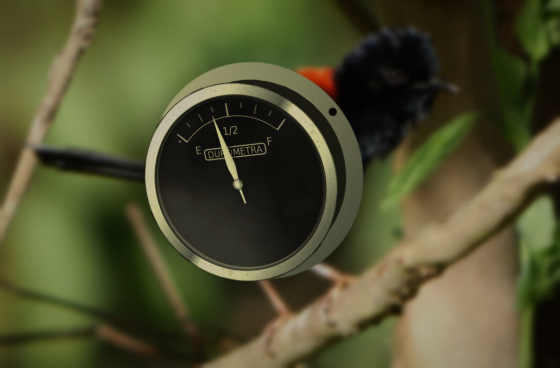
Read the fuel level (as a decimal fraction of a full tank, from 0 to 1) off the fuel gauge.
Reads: 0.375
